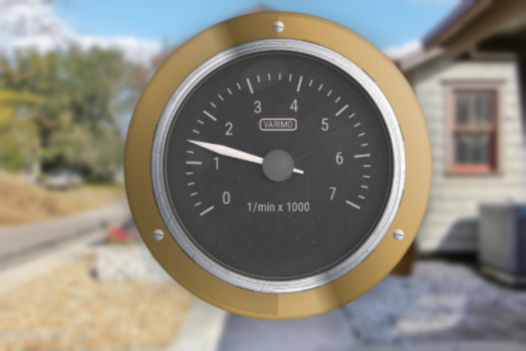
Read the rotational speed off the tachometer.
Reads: 1400 rpm
